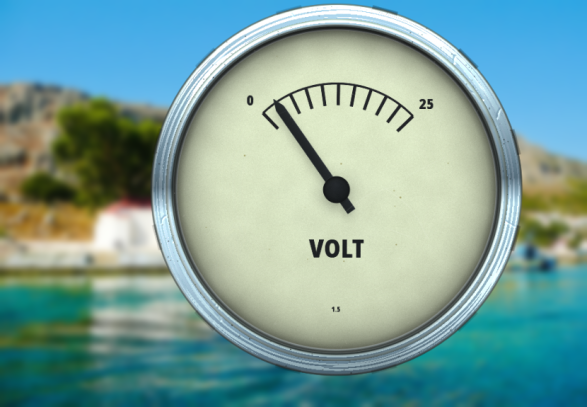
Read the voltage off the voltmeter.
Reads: 2.5 V
